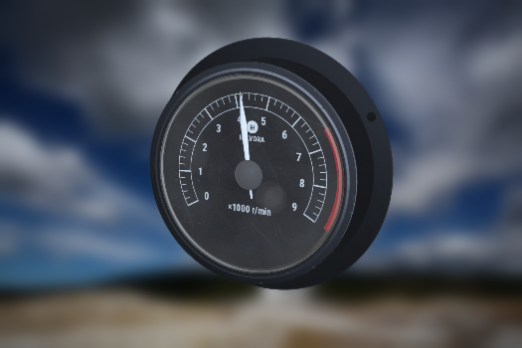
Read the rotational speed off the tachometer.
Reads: 4200 rpm
